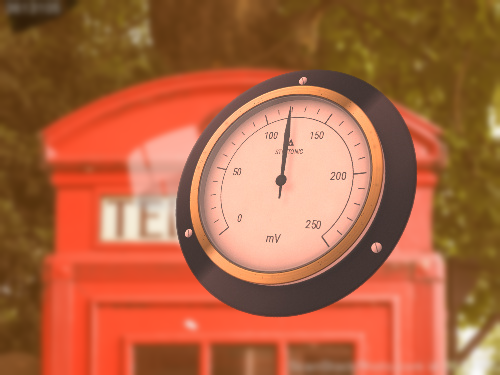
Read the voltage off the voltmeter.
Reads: 120 mV
